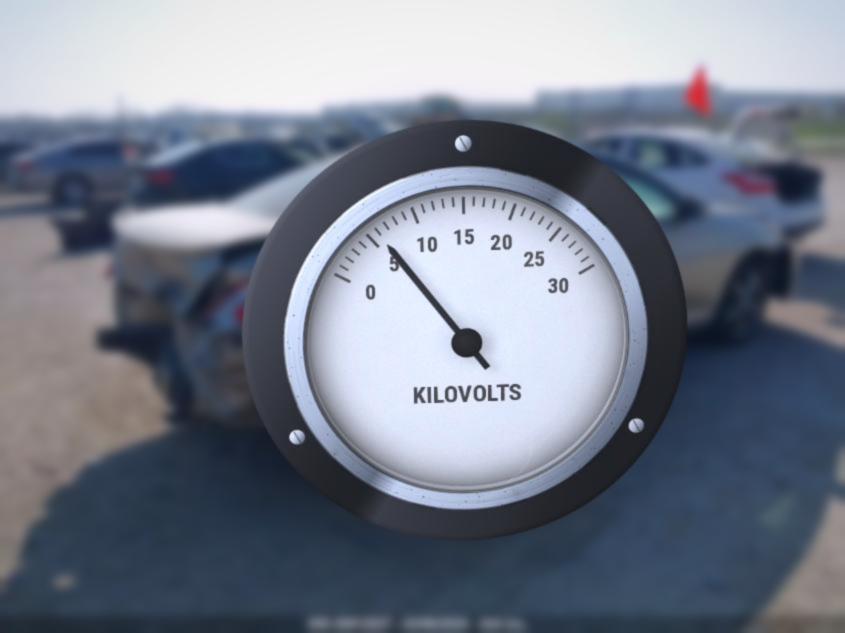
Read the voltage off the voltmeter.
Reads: 6 kV
